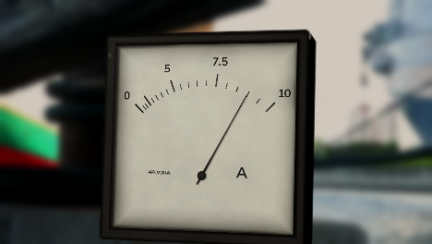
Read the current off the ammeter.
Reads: 9 A
